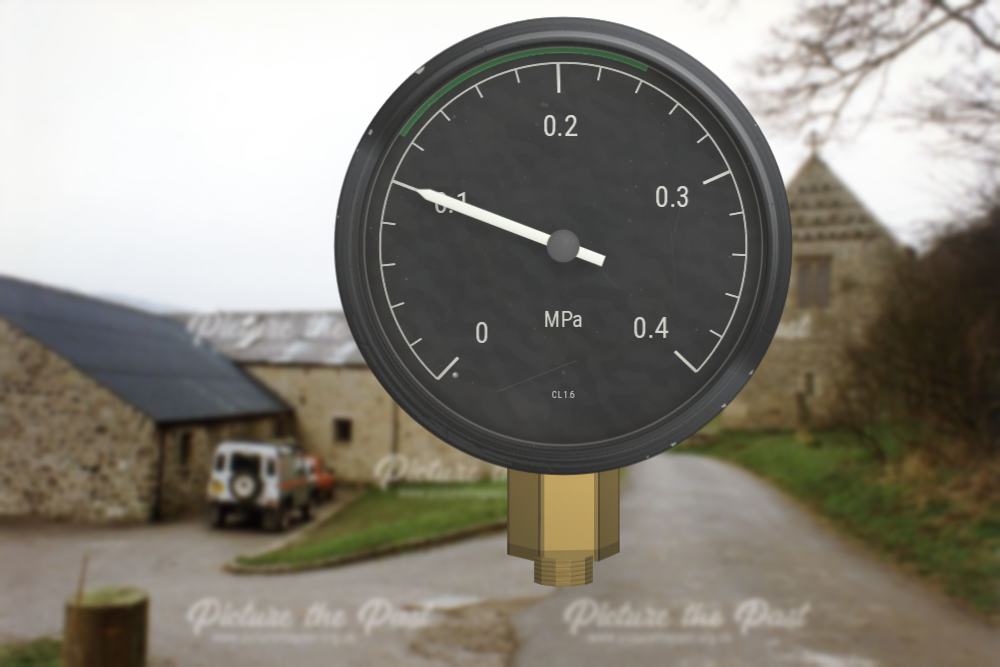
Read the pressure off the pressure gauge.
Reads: 0.1 MPa
